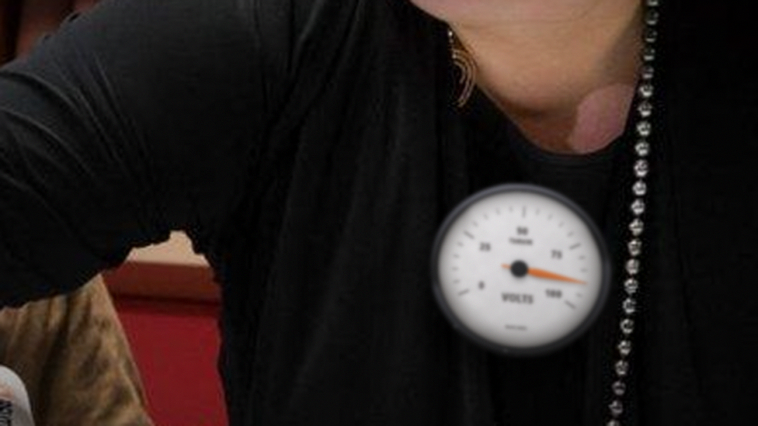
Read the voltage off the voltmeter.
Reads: 90 V
